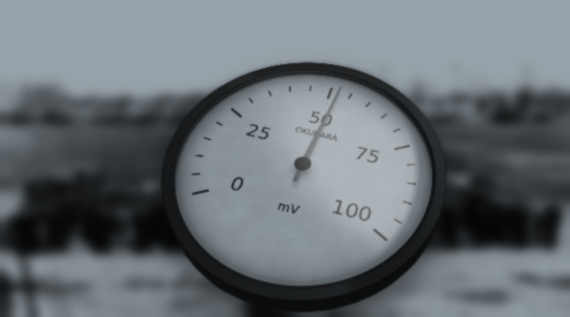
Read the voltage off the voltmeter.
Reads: 52.5 mV
